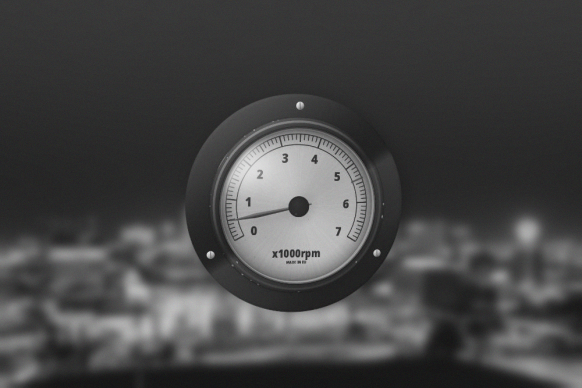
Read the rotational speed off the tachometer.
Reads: 500 rpm
